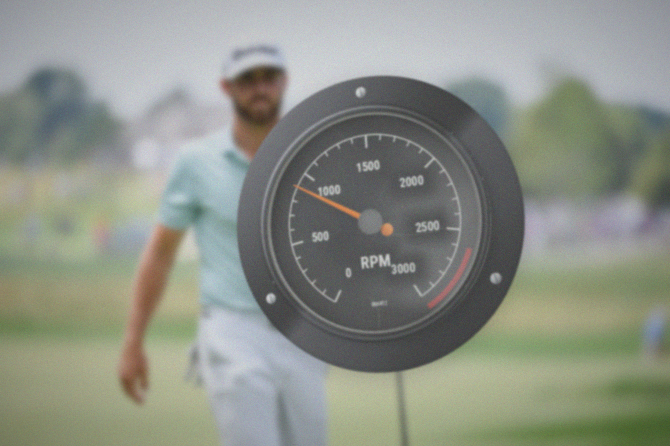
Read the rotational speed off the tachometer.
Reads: 900 rpm
